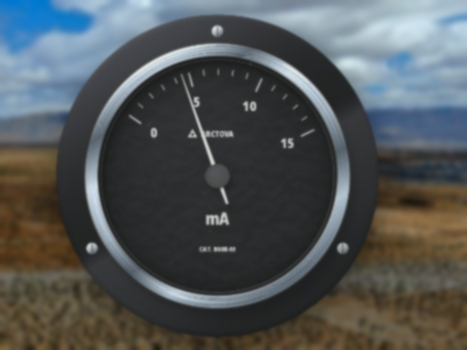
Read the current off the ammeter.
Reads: 4.5 mA
